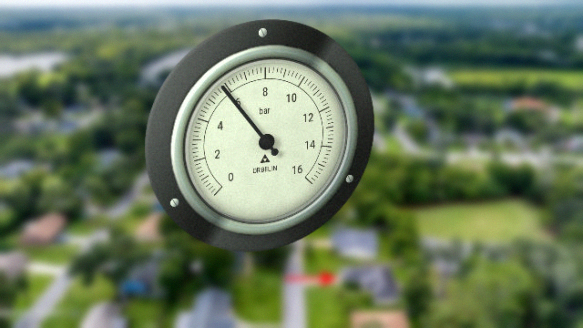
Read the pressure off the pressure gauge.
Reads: 5.8 bar
